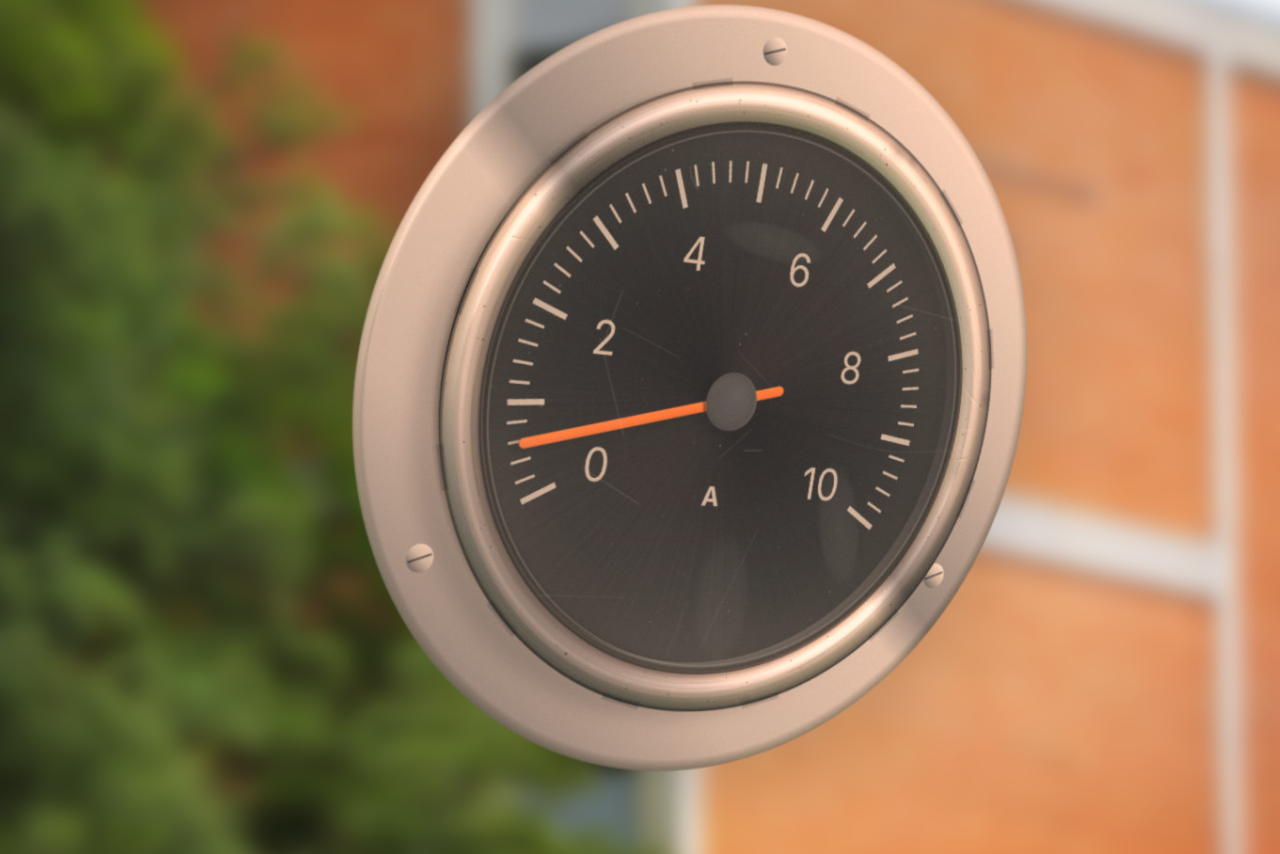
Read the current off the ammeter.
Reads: 0.6 A
